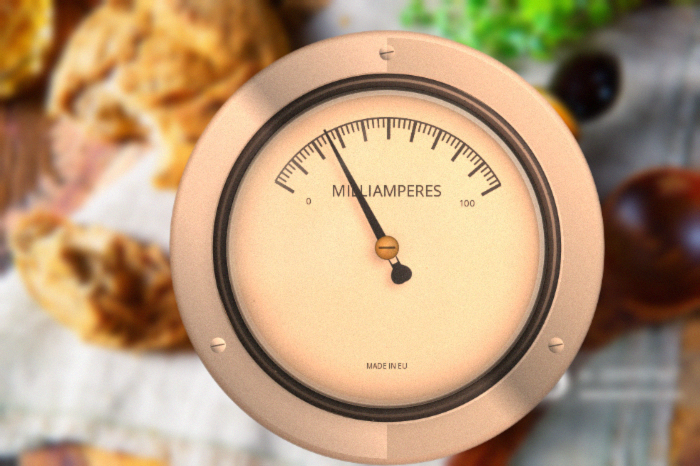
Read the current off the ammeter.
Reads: 26 mA
